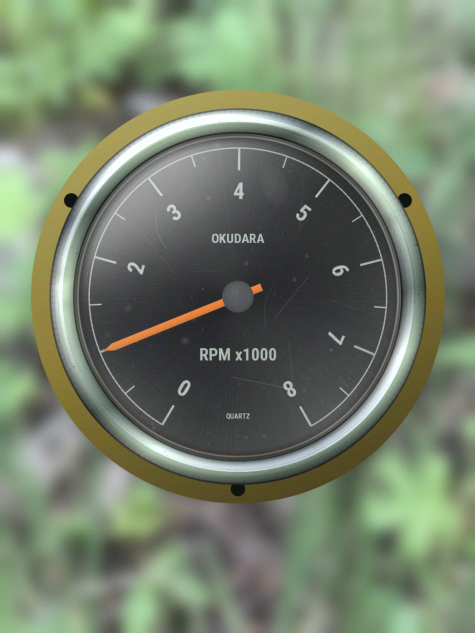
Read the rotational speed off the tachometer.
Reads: 1000 rpm
